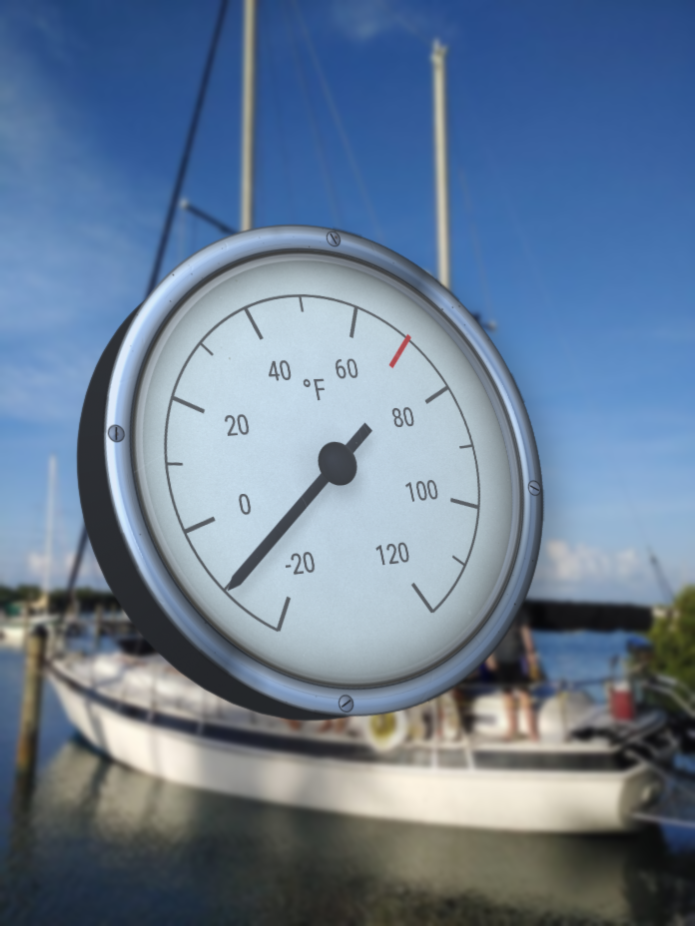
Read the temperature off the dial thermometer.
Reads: -10 °F
